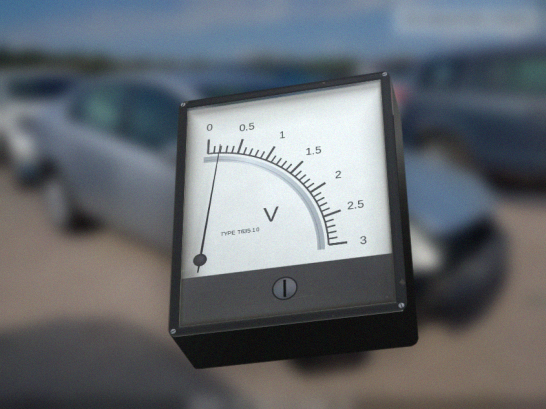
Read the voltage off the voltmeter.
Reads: 0.2 V
